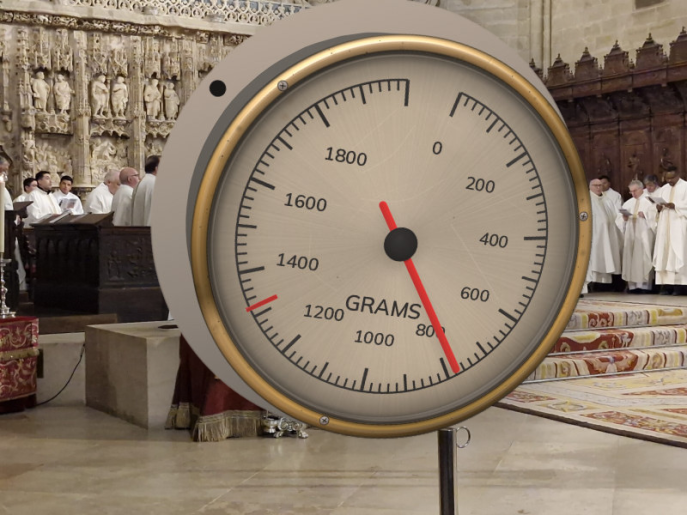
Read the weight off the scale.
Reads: 780 g
